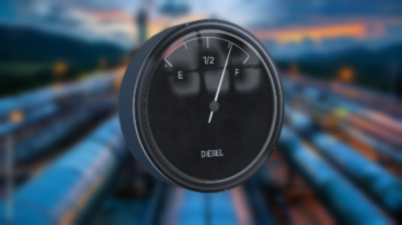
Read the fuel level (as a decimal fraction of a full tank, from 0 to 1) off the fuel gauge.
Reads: 0.75
